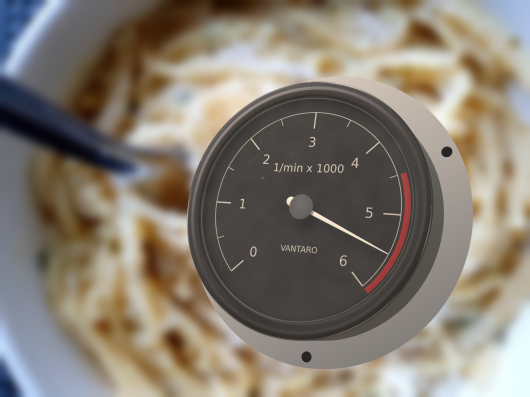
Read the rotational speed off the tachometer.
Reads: 5500 rpm
